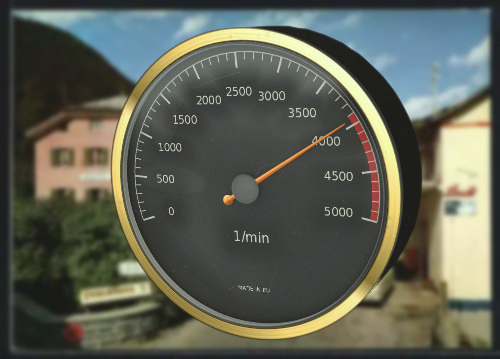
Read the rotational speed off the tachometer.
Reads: 3950 rpm
